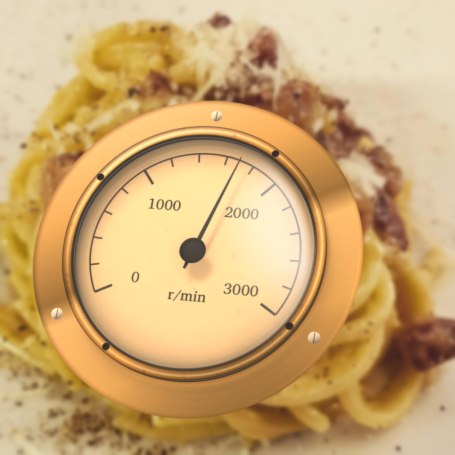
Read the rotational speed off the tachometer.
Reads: 1700 rpm
